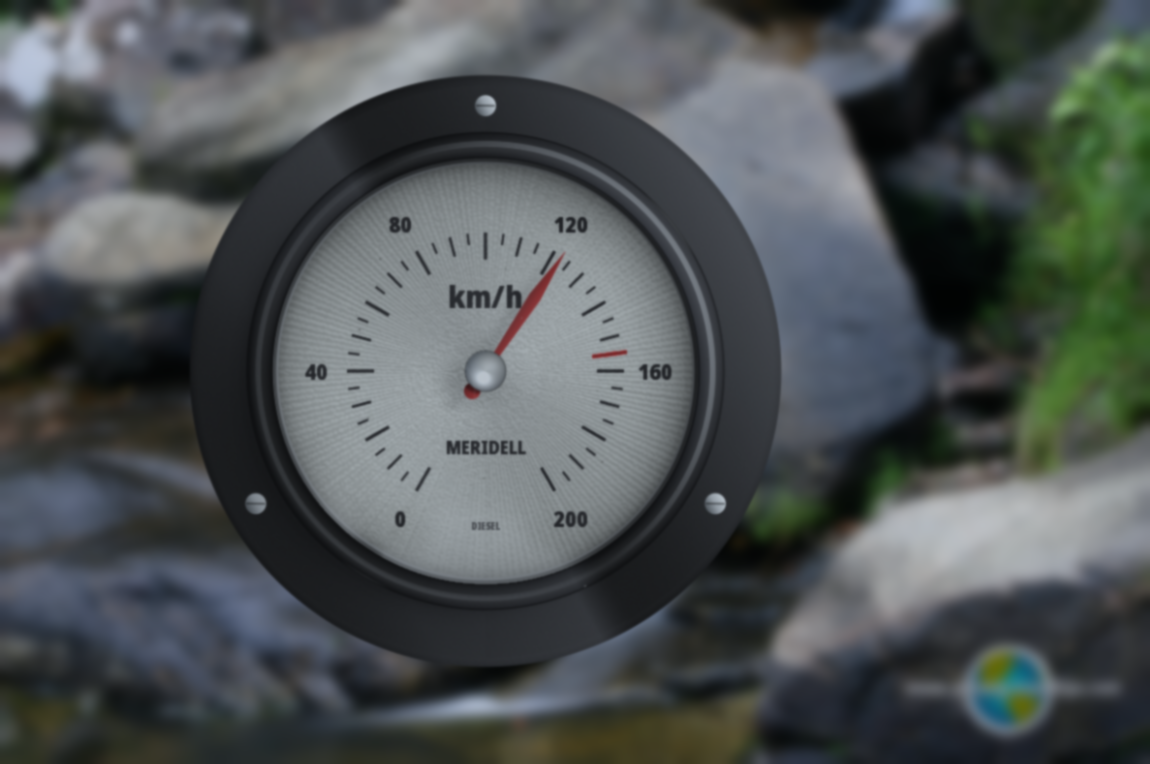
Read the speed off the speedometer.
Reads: 122.5 km/h
